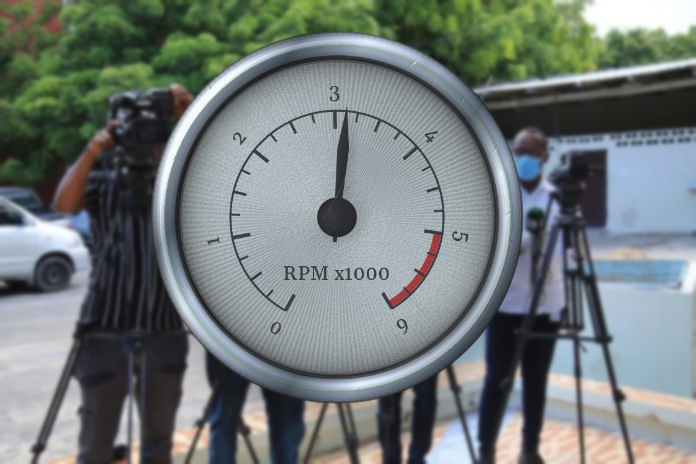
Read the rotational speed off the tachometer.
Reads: 3125 rpm
